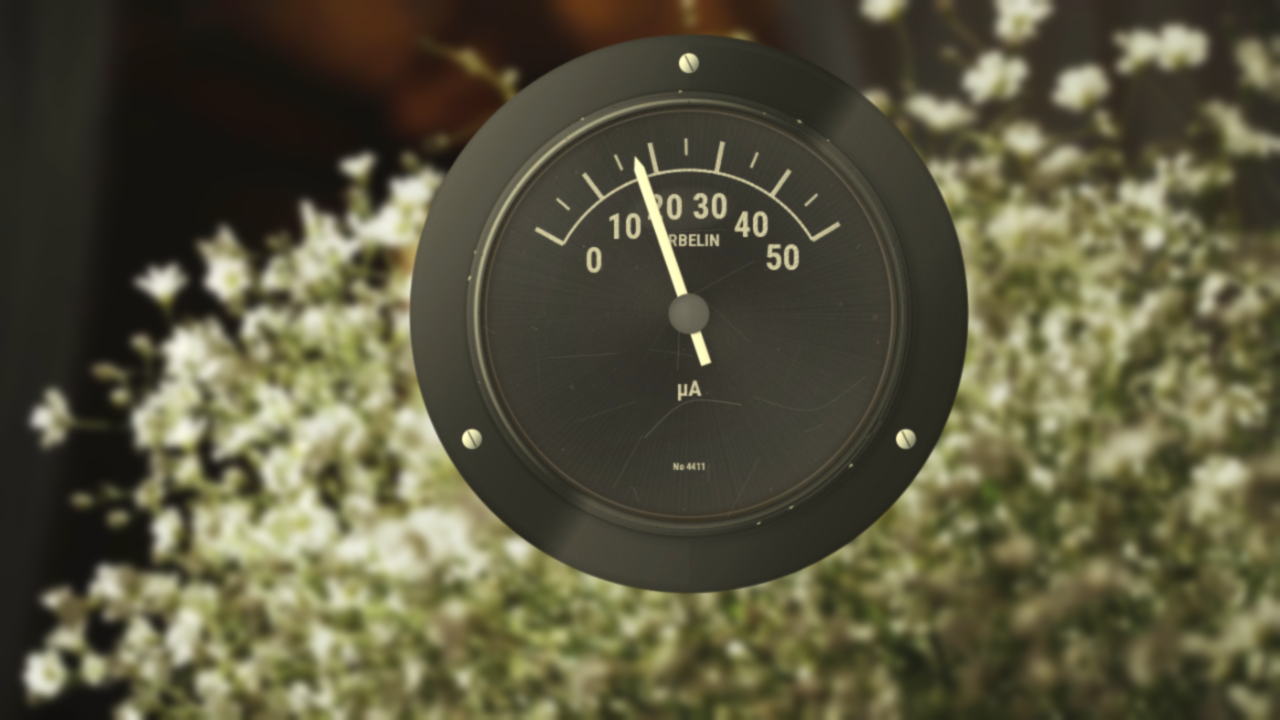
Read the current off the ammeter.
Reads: 17.5 µA
